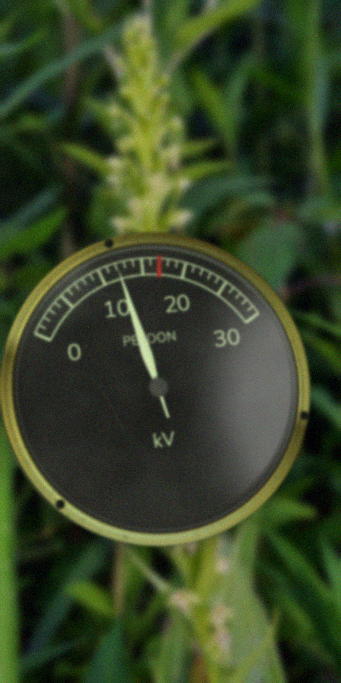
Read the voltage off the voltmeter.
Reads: 12 kV
